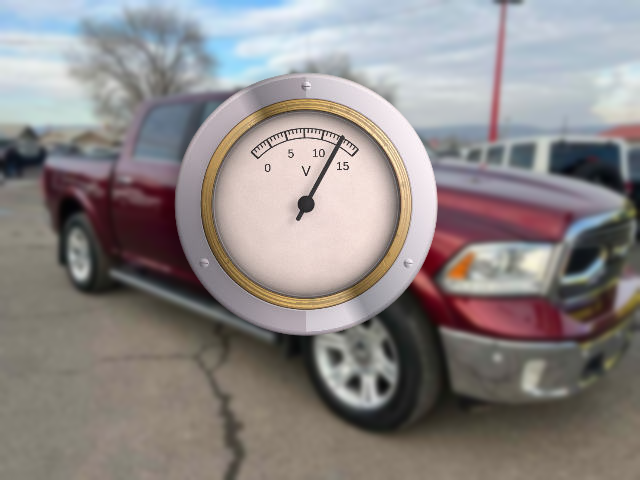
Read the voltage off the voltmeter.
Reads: 12.5 V
